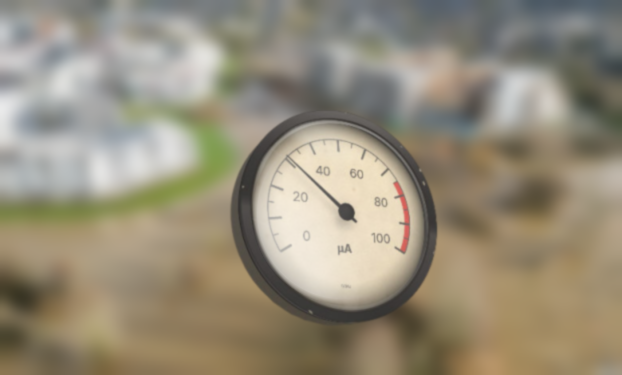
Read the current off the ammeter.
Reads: 30 µA
